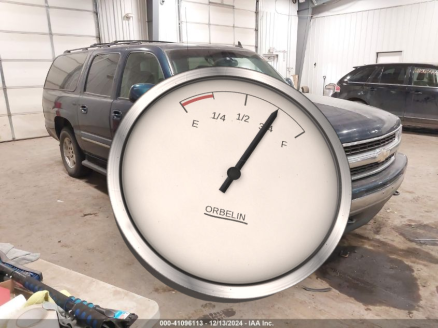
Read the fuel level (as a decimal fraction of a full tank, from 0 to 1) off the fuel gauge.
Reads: 0.75
